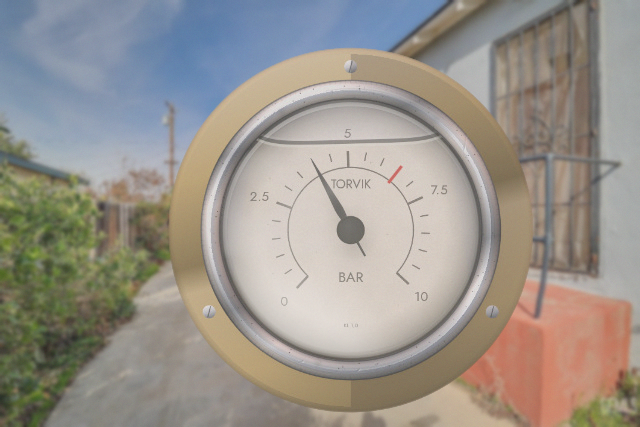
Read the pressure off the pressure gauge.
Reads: 4 bar
